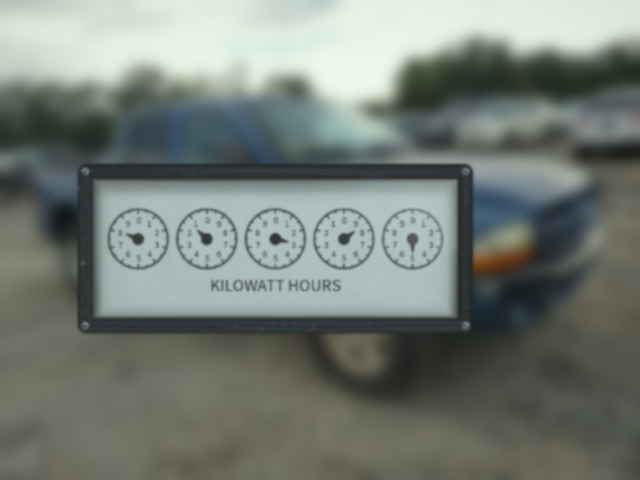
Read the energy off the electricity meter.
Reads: 81285 kWh
